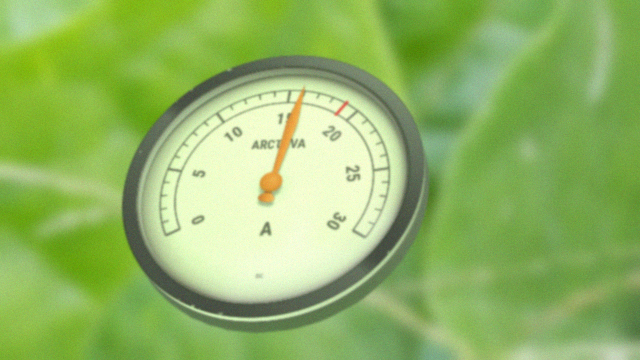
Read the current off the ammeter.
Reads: 16 A
